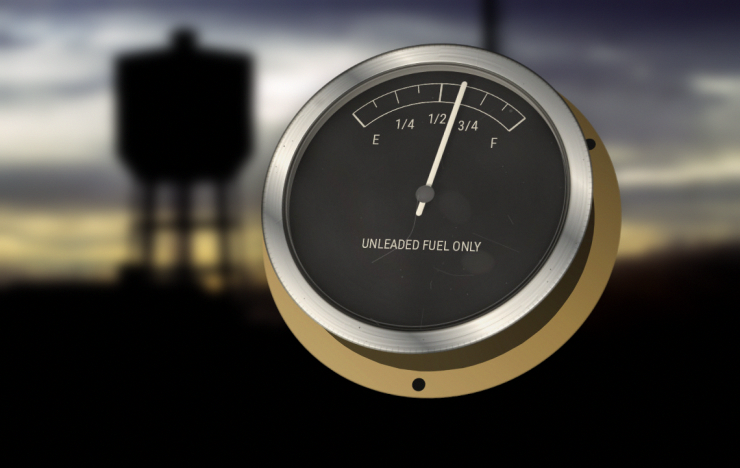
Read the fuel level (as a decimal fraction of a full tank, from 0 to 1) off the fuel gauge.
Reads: 0.625
